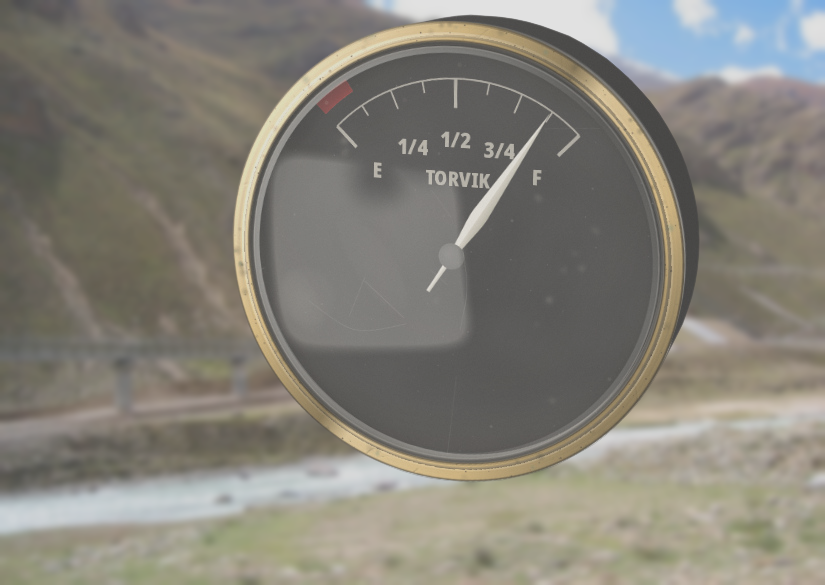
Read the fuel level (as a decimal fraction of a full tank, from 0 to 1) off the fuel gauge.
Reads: 0.875
